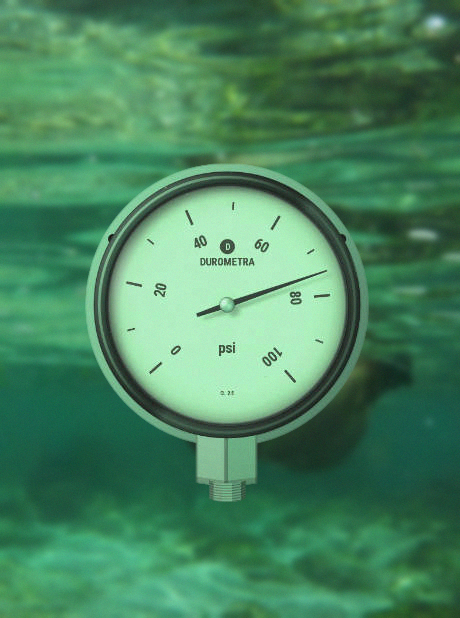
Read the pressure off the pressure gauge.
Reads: 75 psi
